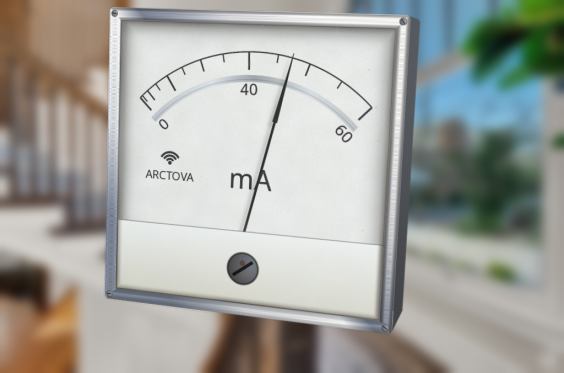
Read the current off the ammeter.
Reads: 47.5 mA
